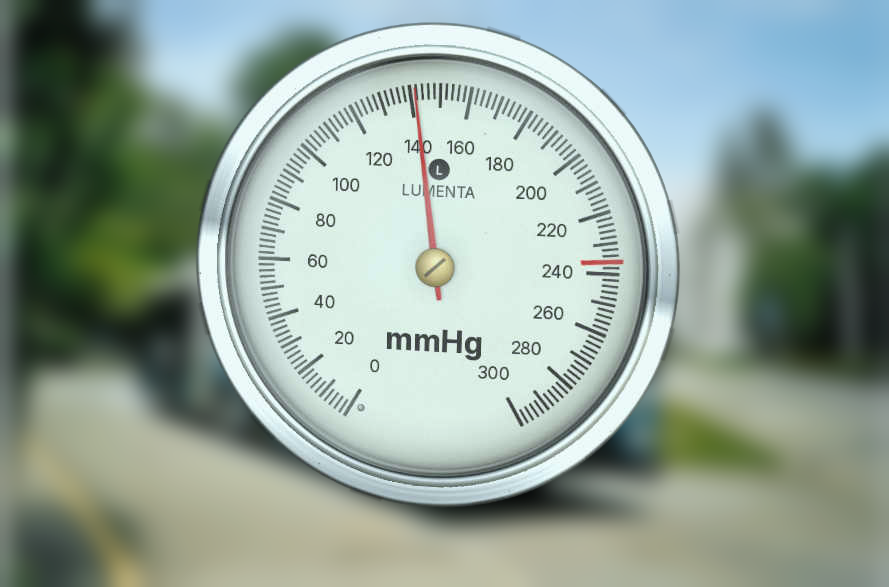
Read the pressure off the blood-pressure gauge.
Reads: 142 mmHg
